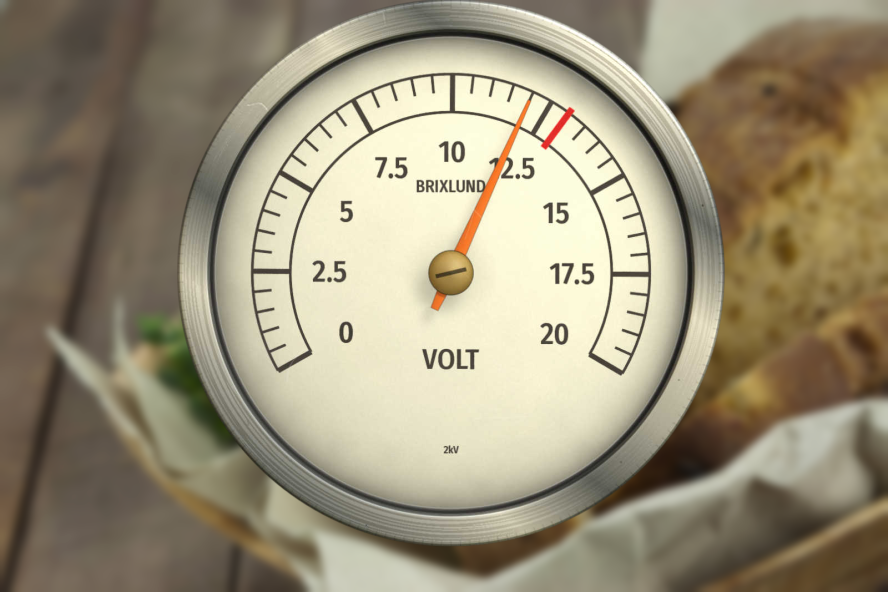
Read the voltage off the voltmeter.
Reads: 12 V
